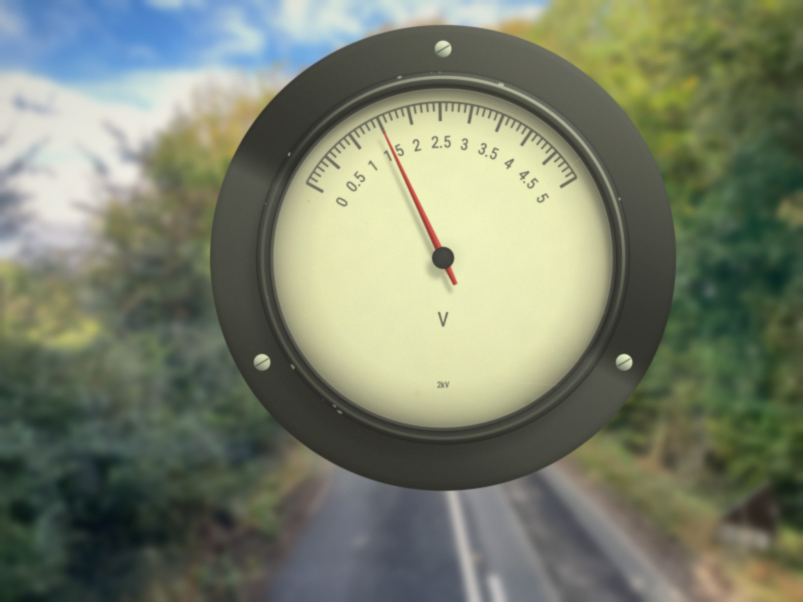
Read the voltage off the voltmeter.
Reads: 1.5 V
